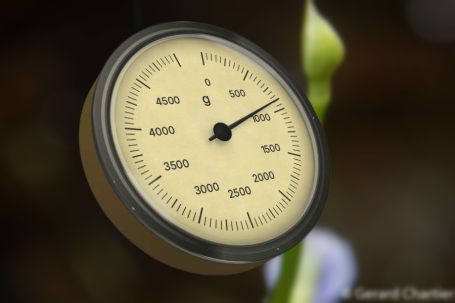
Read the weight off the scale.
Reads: 900 g
